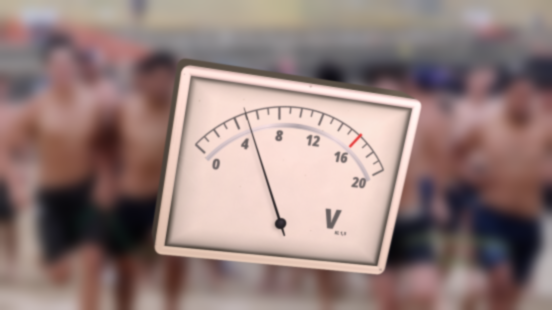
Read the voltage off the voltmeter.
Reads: 5 V
